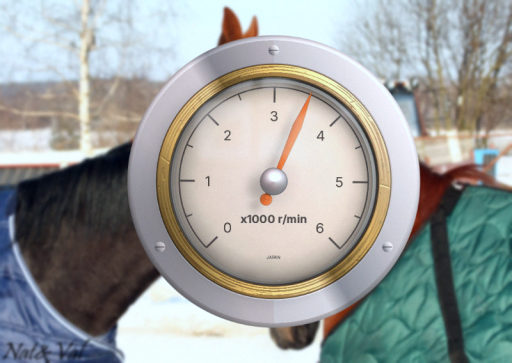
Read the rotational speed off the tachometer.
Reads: 3500 rpm
